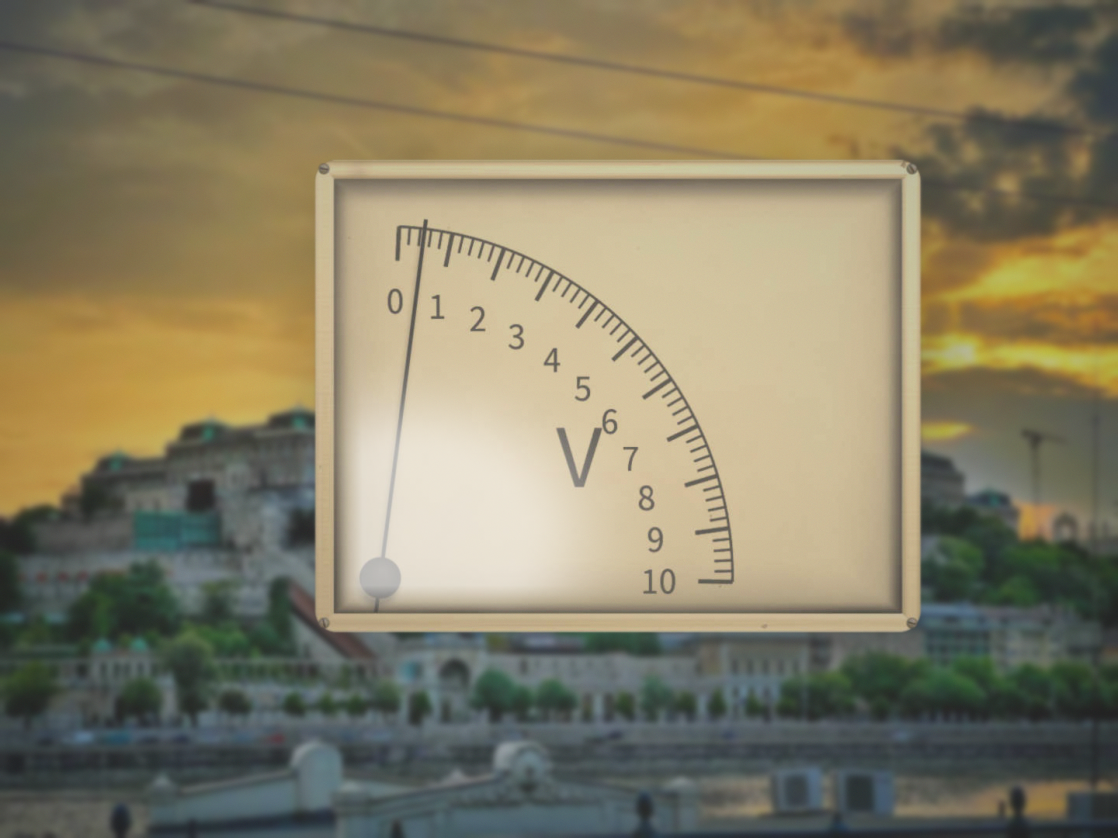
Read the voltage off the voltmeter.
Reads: 0.5 V
